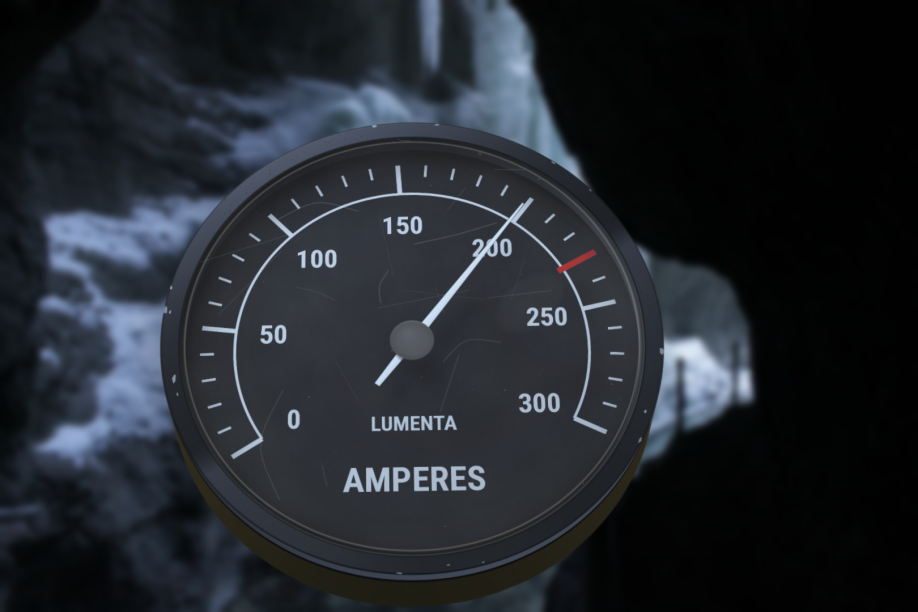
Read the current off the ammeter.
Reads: 200 A
